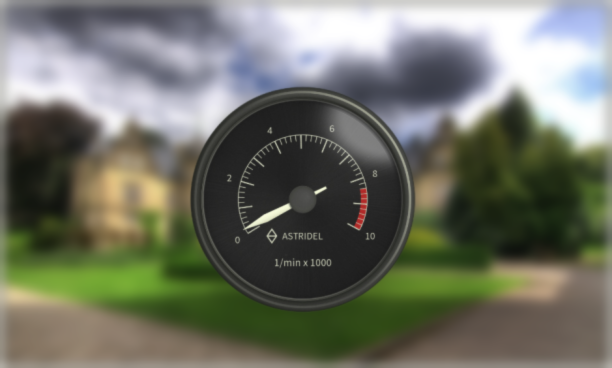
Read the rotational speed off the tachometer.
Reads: 200 rpm
